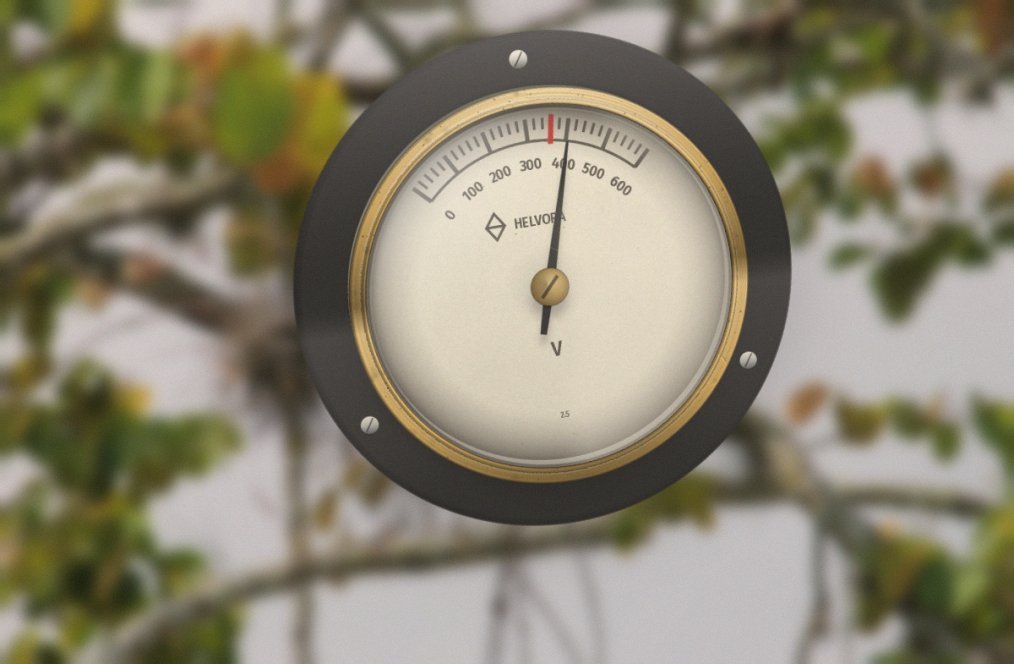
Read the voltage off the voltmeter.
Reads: 400 V
